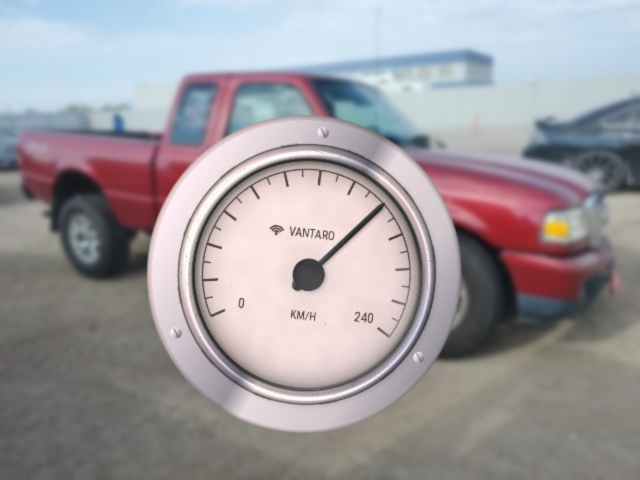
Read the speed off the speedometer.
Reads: 160 km/h
